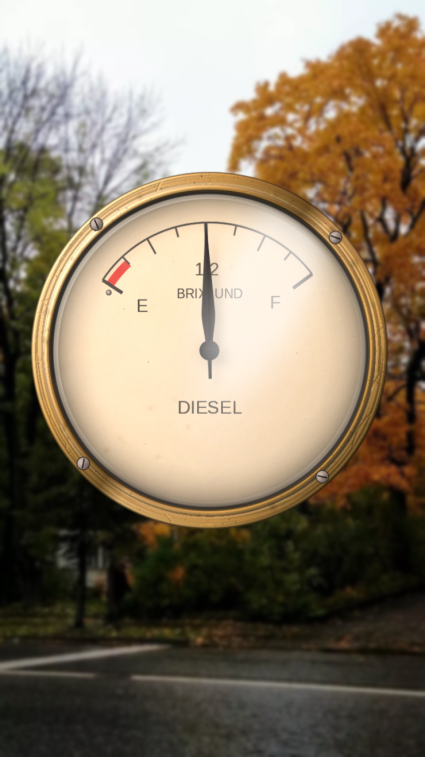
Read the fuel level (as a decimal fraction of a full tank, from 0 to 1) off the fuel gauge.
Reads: 0.5
